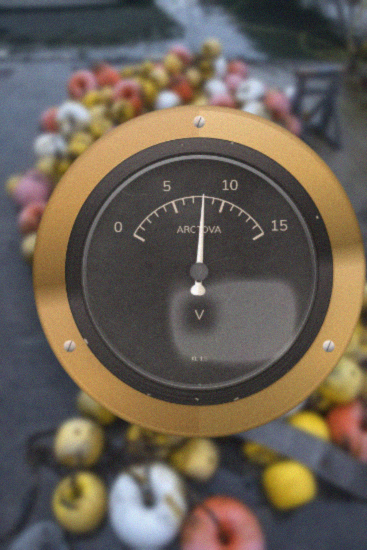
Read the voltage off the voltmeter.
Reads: 8 V
